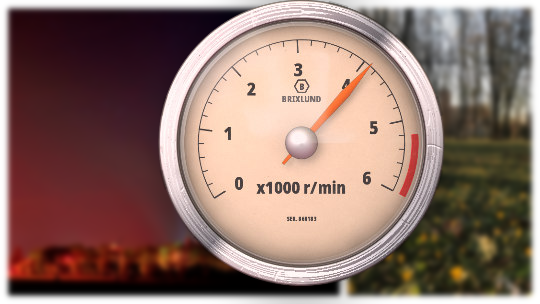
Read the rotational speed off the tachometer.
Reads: 4100 rpm
